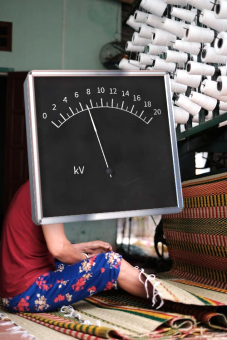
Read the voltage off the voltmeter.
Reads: 7 kV
